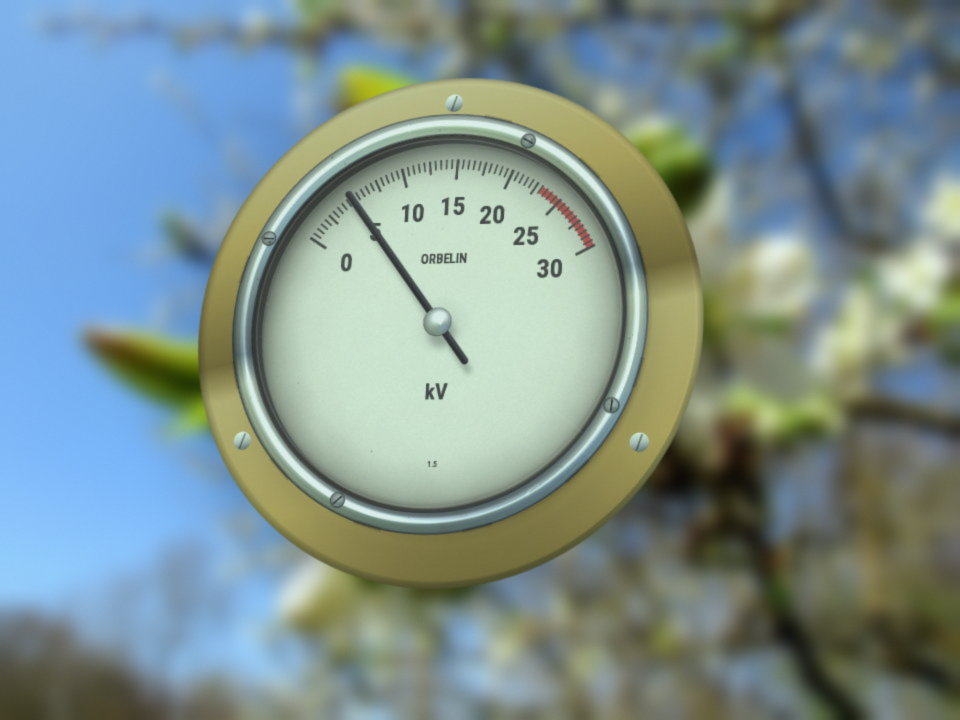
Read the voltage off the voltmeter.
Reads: 5 kV
